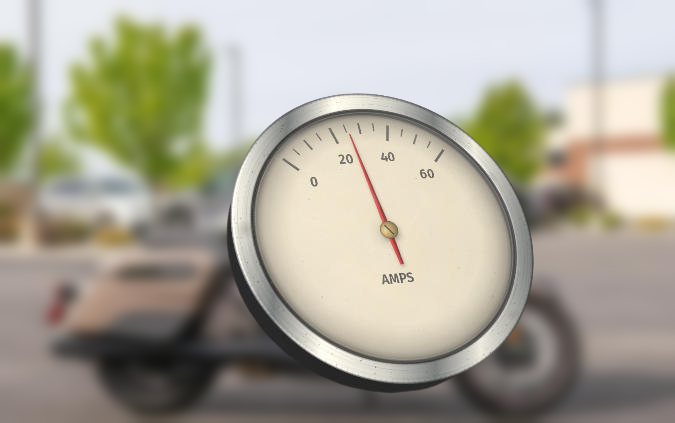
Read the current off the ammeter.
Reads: 25 A
